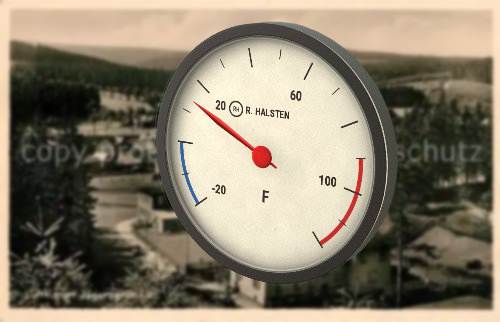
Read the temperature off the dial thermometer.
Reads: 15 °F
